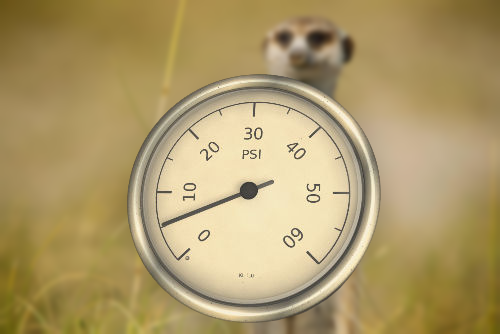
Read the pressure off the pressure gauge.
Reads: 5 psi
